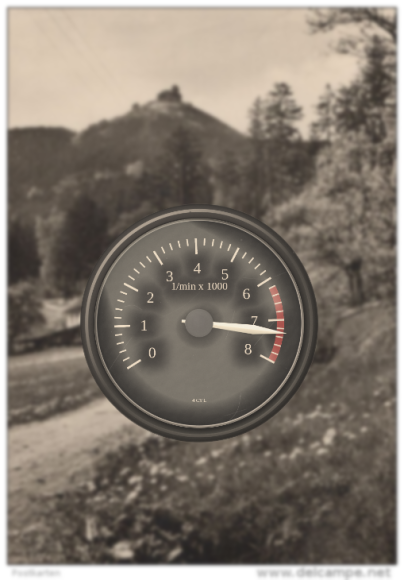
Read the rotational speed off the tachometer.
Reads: 7300 rpm
